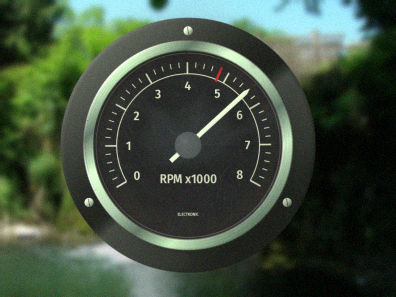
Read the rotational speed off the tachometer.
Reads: 5600 rpm
